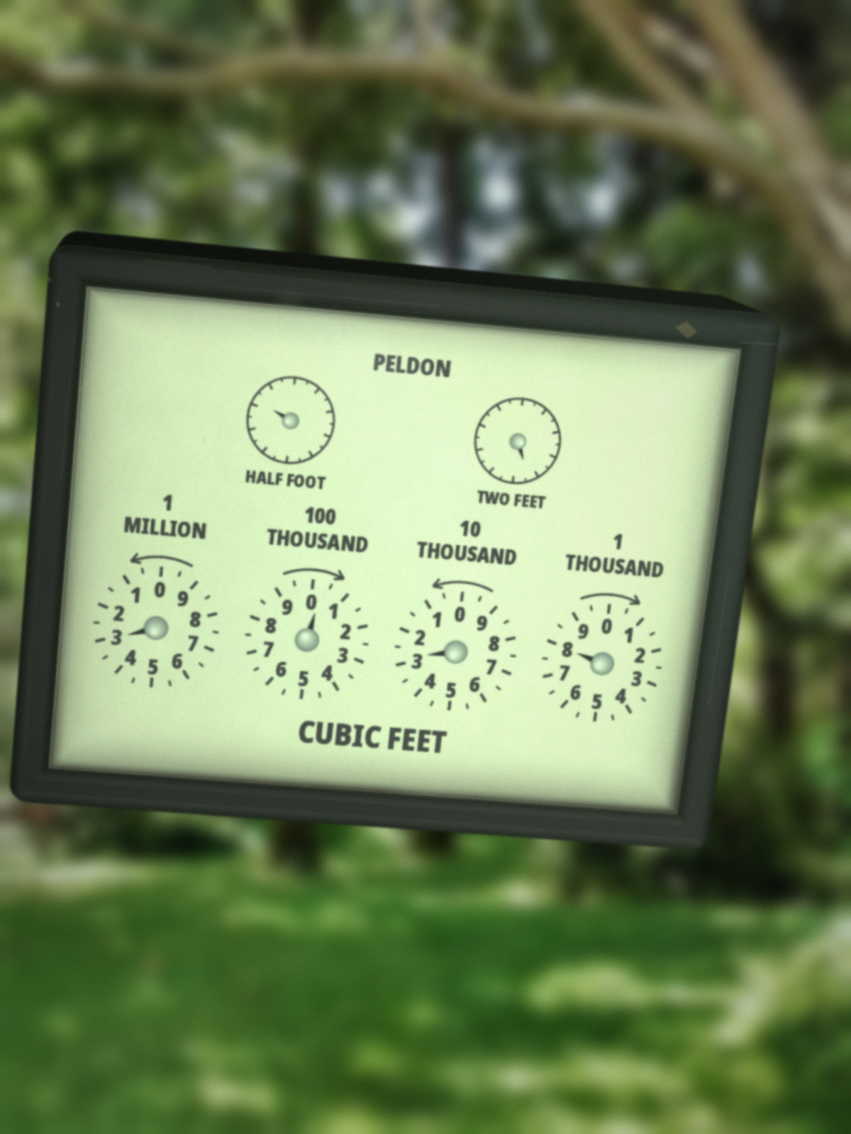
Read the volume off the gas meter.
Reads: 302800 ft³
